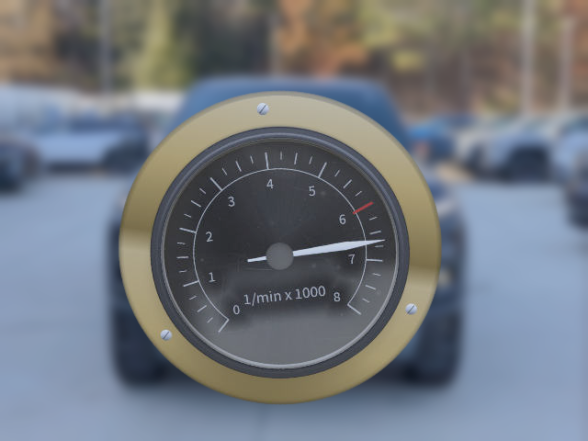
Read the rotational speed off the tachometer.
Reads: 6625 rpm
